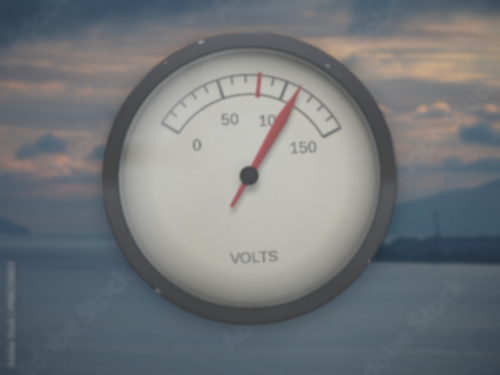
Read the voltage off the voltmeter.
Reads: 110 V
